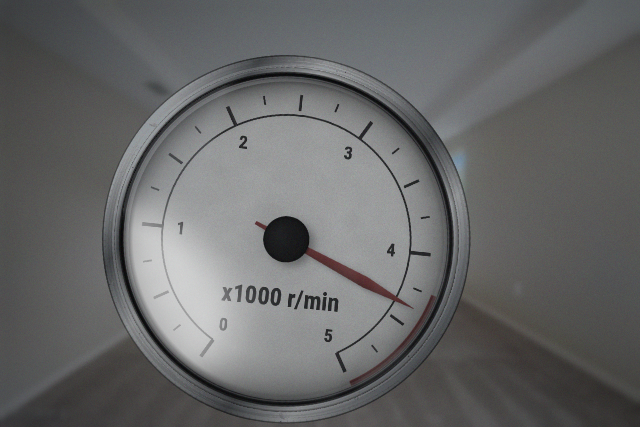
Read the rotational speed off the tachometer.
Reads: 4375 rpm
